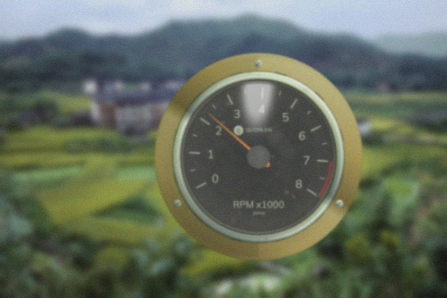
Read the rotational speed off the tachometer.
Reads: 2250 rpm
